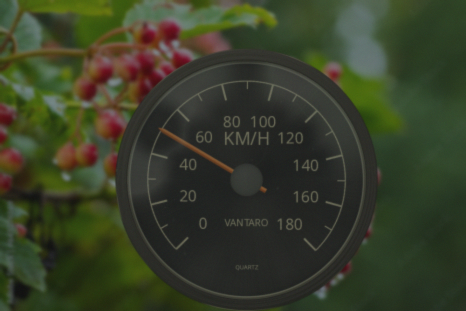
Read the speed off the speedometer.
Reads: 50 km/h
